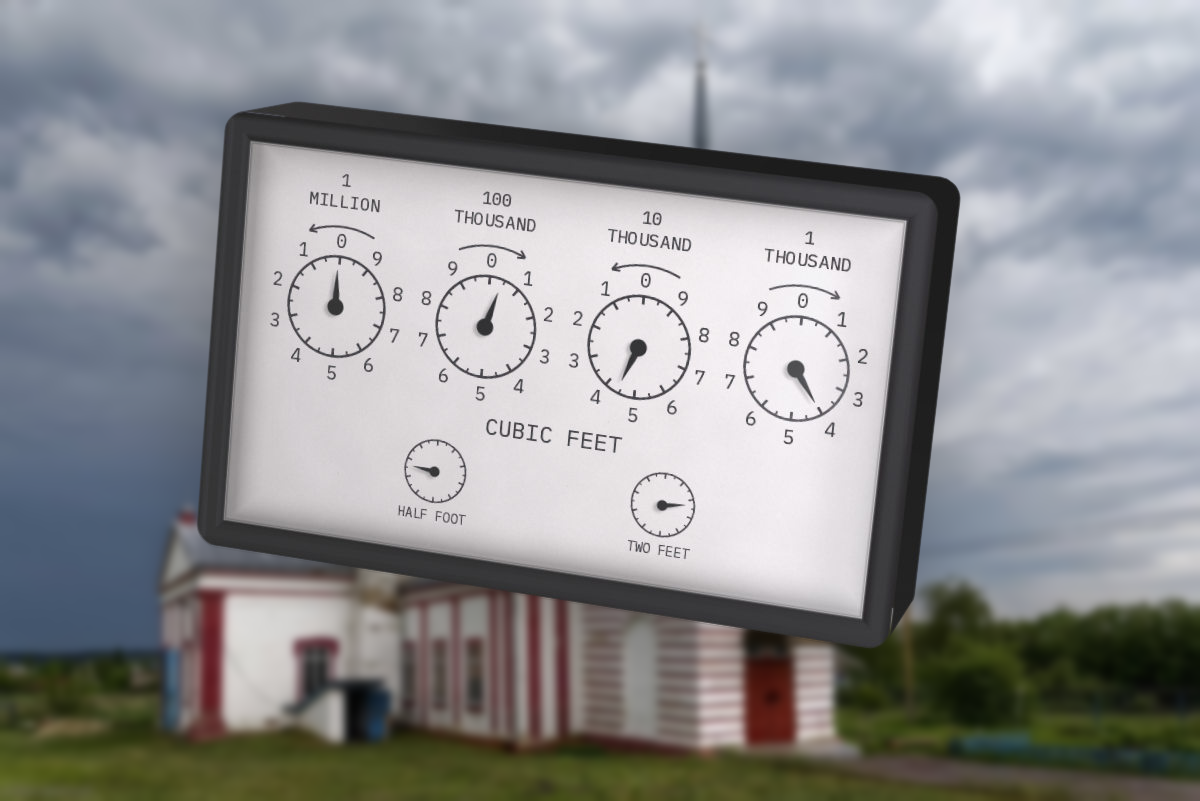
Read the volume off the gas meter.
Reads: 4400 ft³
